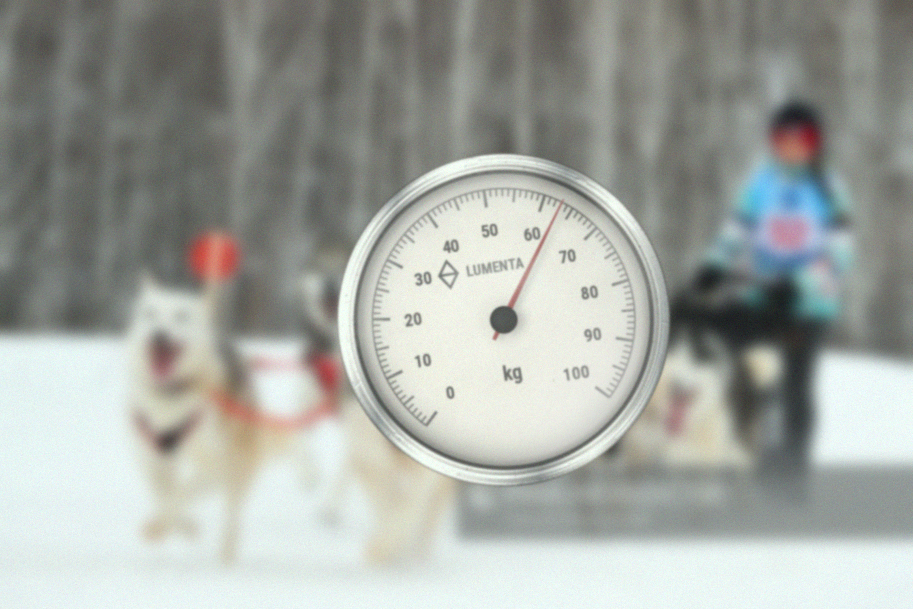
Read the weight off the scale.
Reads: 63 kg
